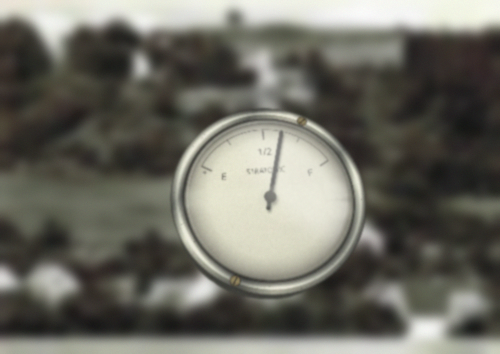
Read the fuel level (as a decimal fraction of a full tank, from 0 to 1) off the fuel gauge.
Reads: 0.625
